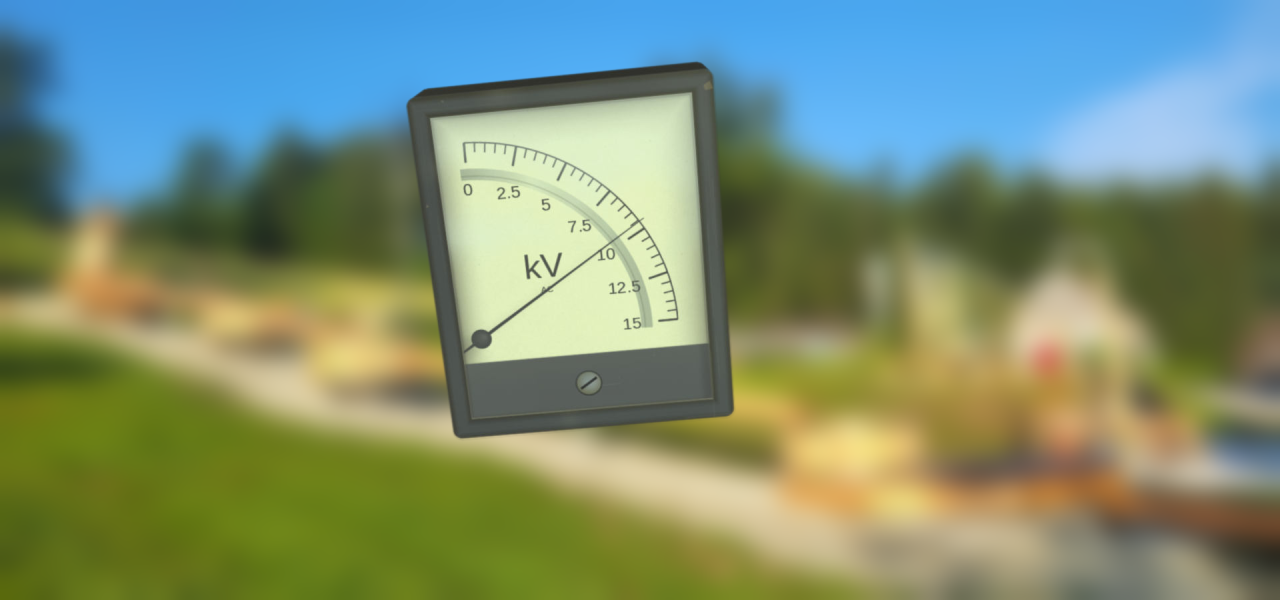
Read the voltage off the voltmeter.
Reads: 9.5 kV
